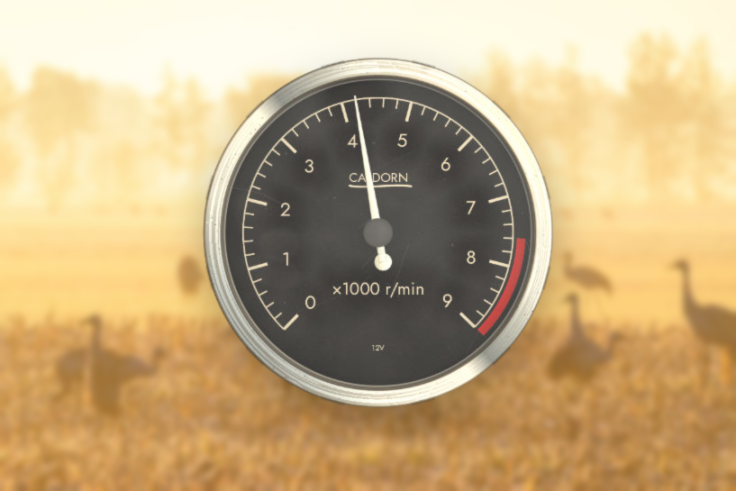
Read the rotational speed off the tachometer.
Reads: 4200 rpm
